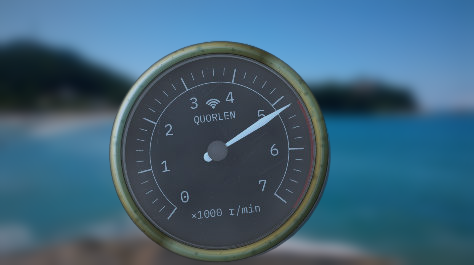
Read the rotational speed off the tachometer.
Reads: 5200 rpm
